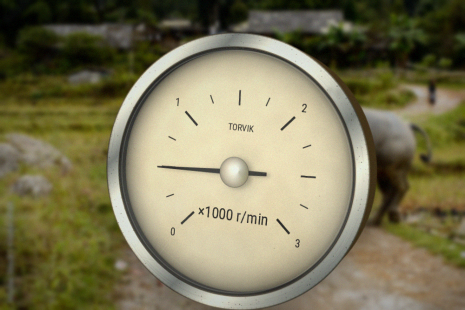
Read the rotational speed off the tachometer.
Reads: 500 rpm
